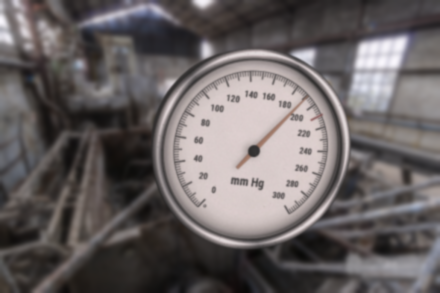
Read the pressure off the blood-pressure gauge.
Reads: 190 mmHg
